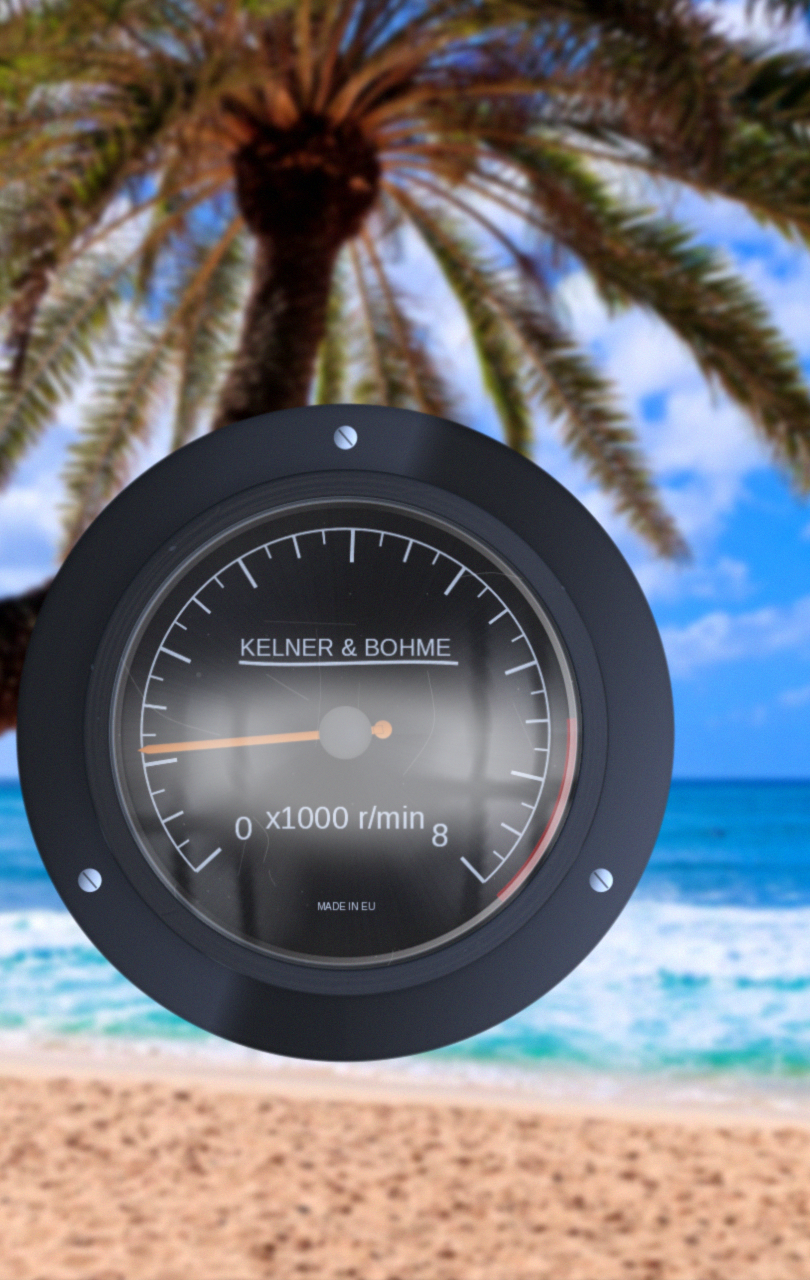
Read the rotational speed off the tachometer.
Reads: 1125 rpm
